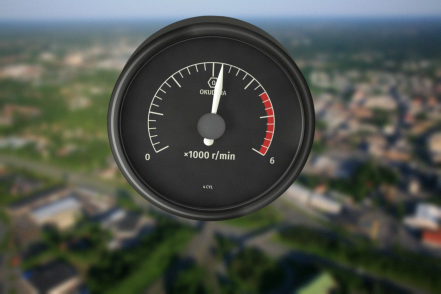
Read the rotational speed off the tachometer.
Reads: 3200 rpm
